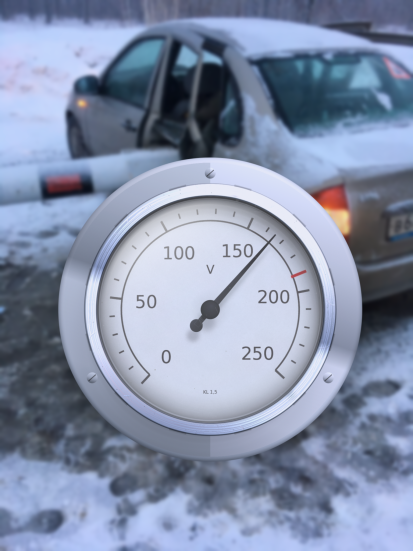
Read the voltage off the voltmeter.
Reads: 165 V
